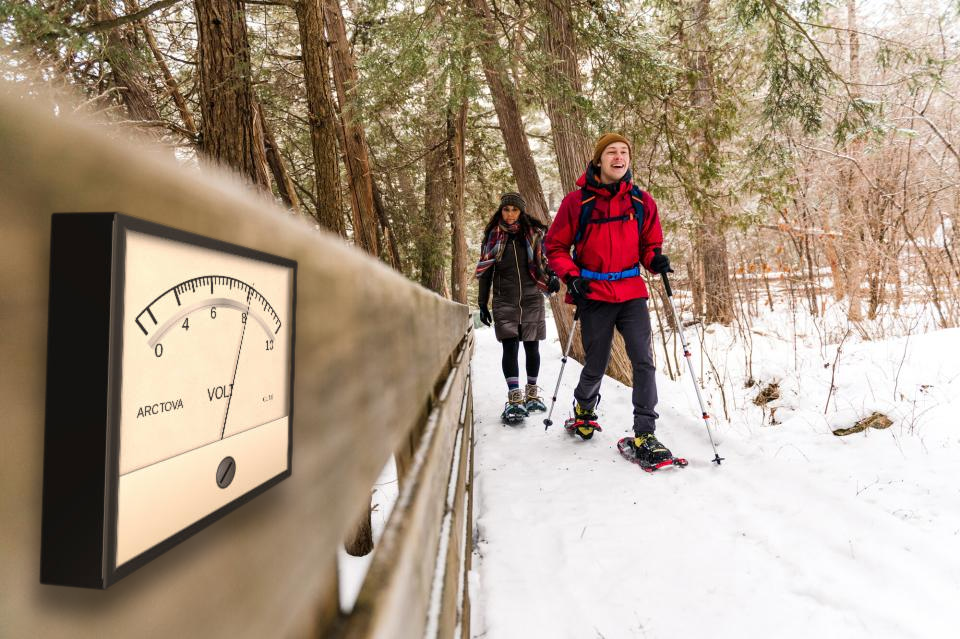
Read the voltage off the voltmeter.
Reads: 8 V
